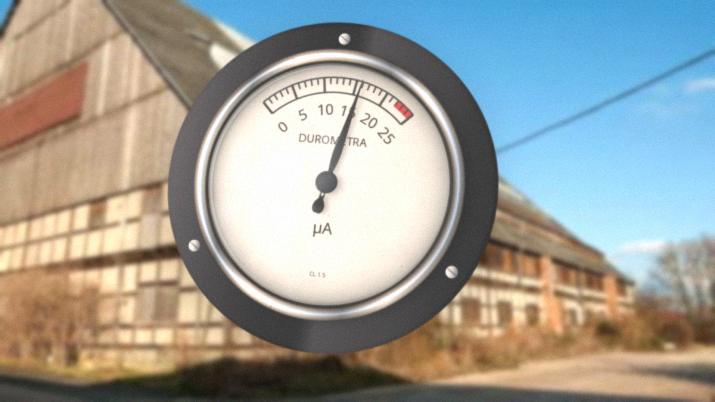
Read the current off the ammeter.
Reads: 16 µA
